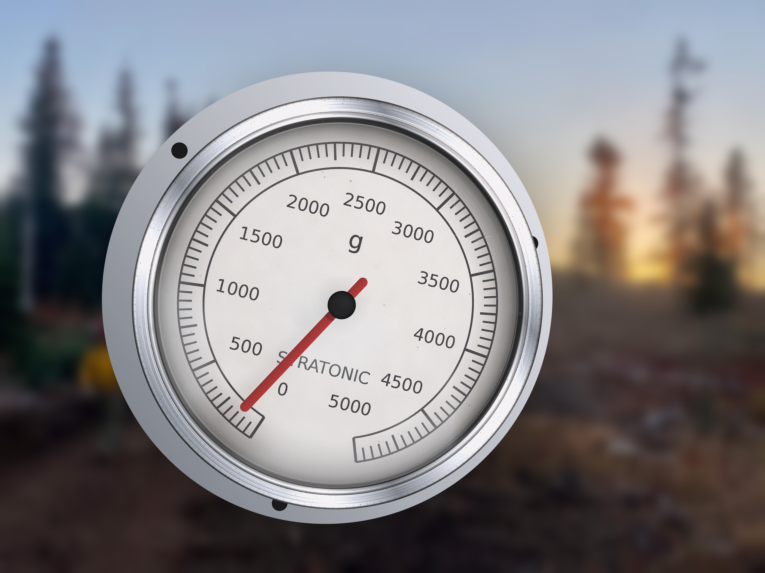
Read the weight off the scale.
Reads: 150 g
